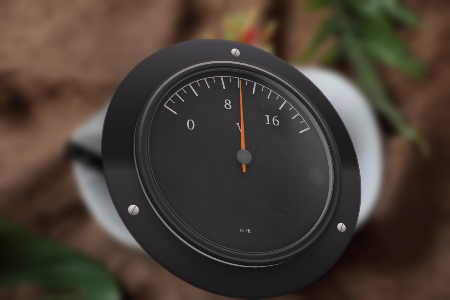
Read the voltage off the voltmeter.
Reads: 10 V
